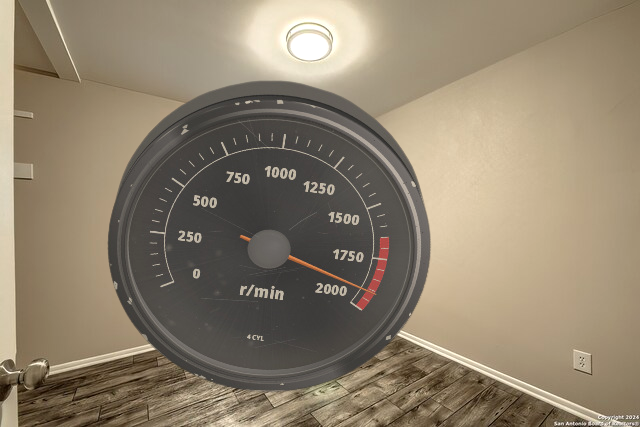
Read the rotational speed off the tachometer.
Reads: 1900 rpm
